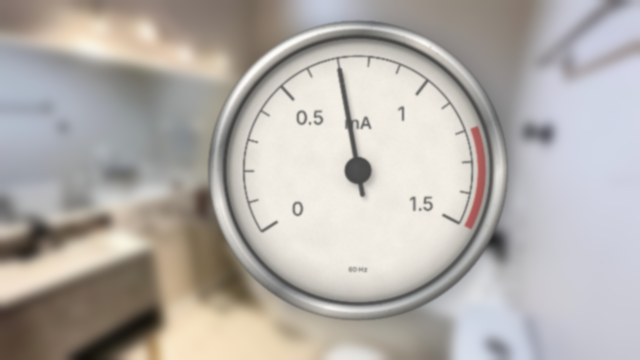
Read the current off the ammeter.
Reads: 0.7 mA
